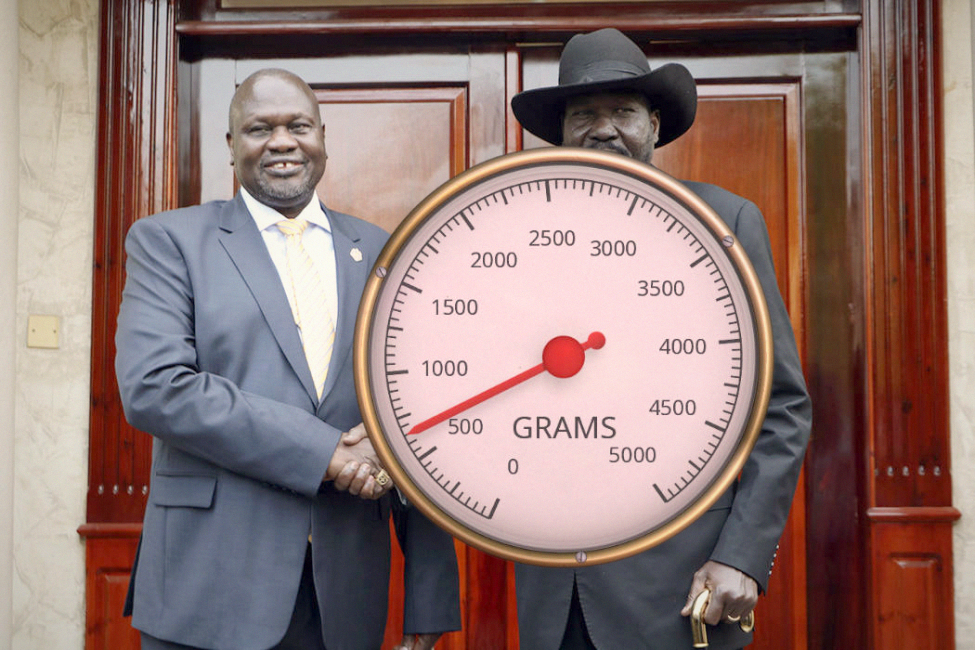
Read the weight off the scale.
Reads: 650 g
